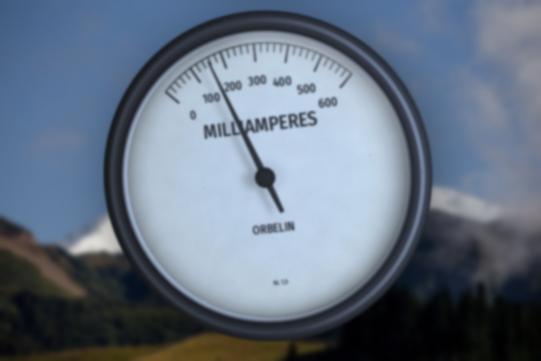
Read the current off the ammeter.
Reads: 160 mA
